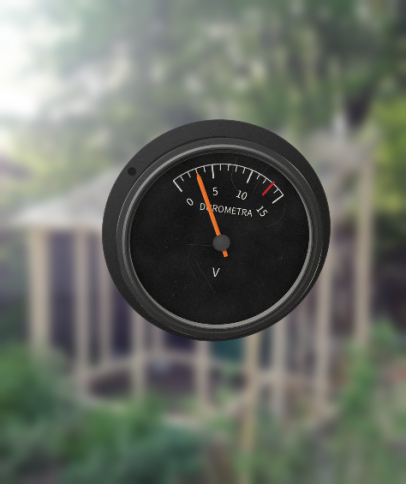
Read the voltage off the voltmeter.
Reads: 3 V
